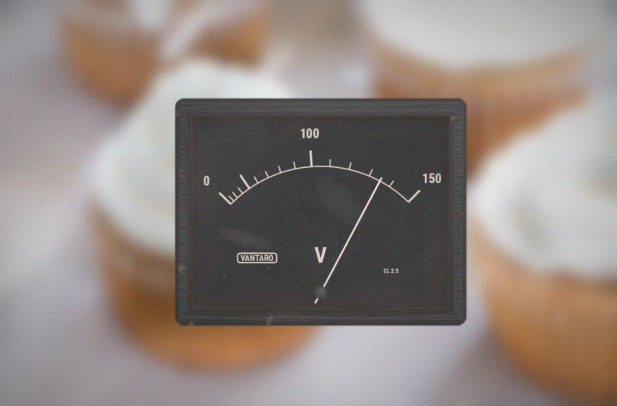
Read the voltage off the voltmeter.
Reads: 135 V
